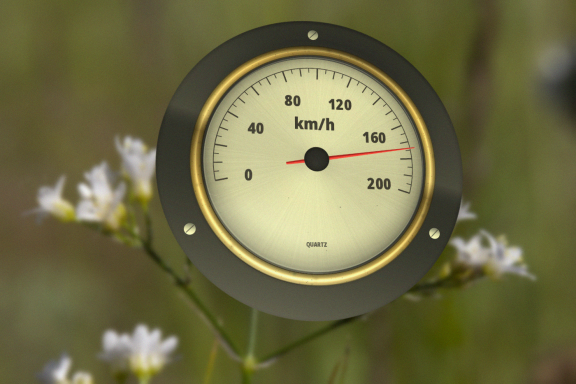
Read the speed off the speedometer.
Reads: 175 km/h
